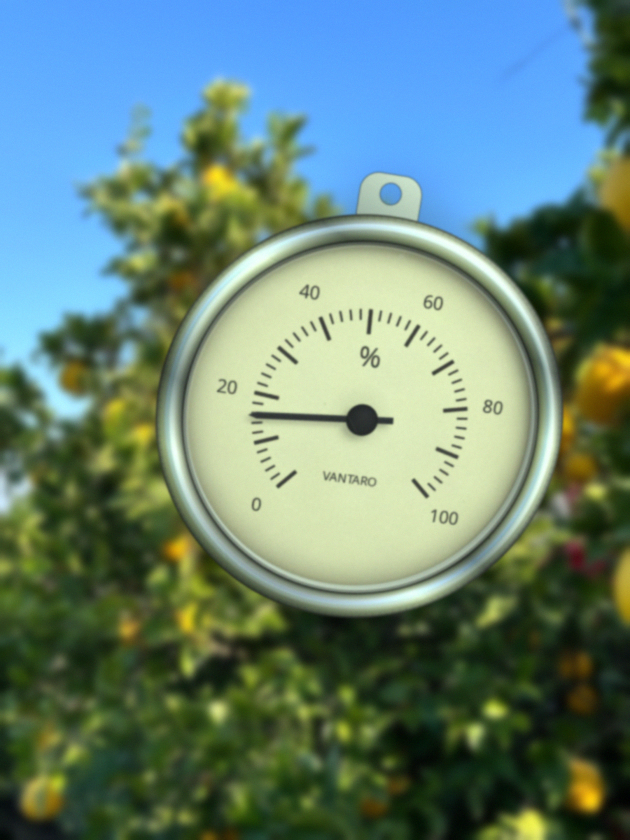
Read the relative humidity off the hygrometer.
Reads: 16 %
